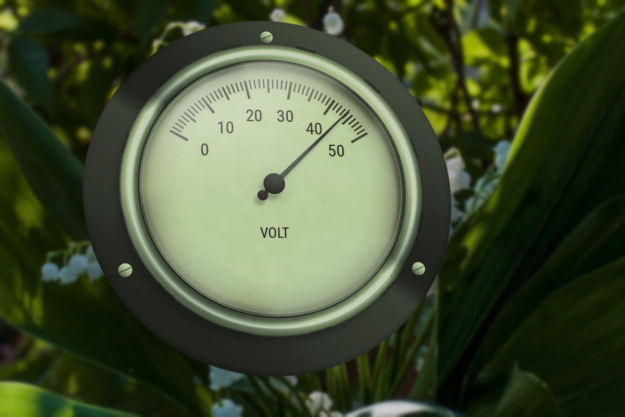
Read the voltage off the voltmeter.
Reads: 44 V
